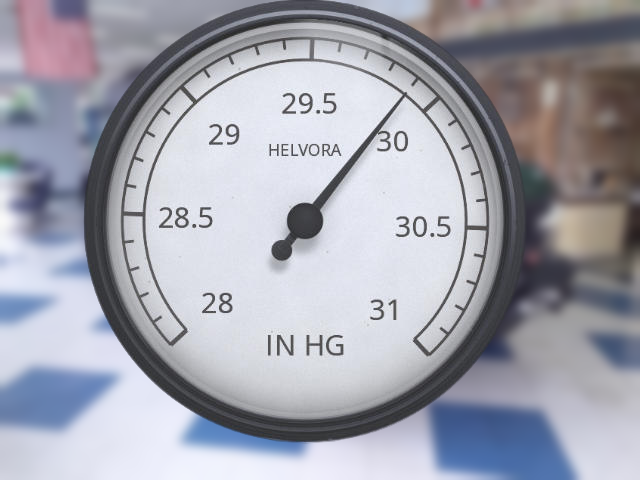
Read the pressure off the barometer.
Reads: 29.9 inHg
